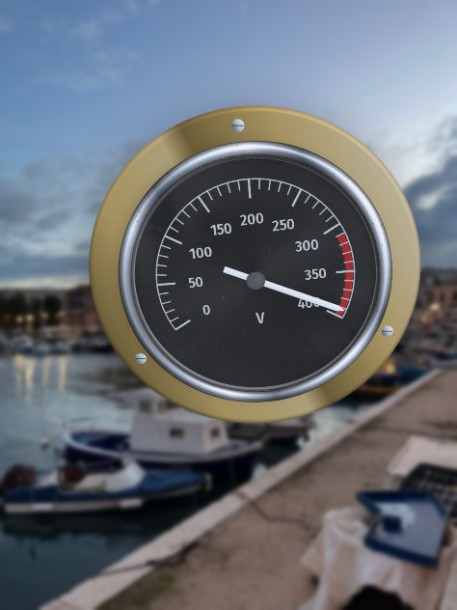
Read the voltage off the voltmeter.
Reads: 390 V
